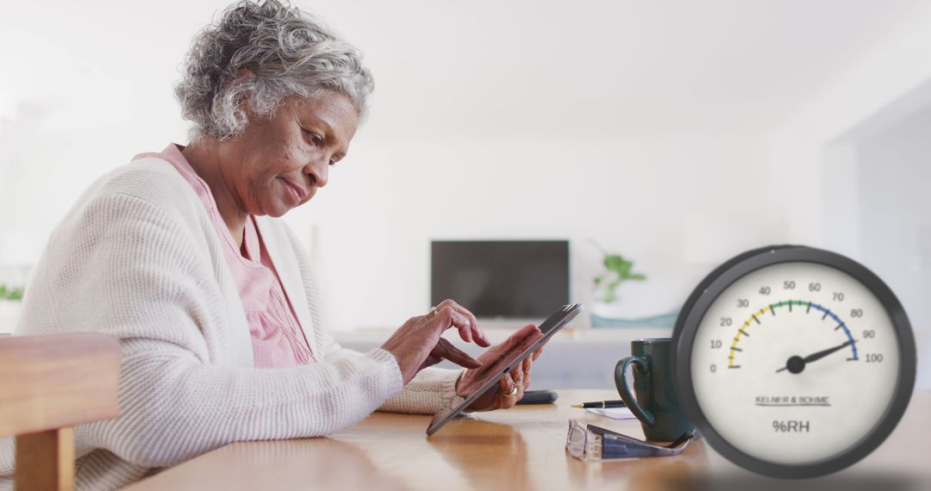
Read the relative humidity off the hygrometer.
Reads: 90 %
